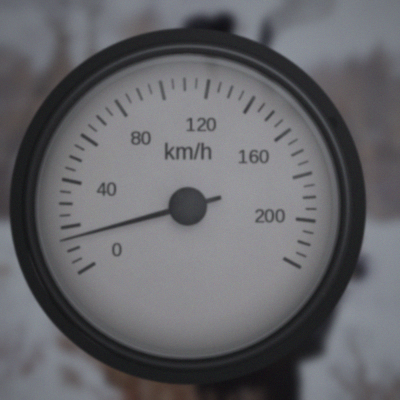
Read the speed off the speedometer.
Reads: 15 km/h
